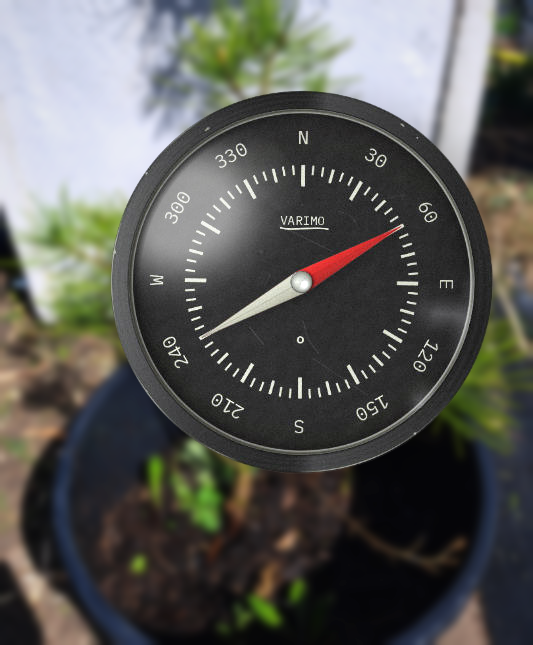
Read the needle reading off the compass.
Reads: 60 °
